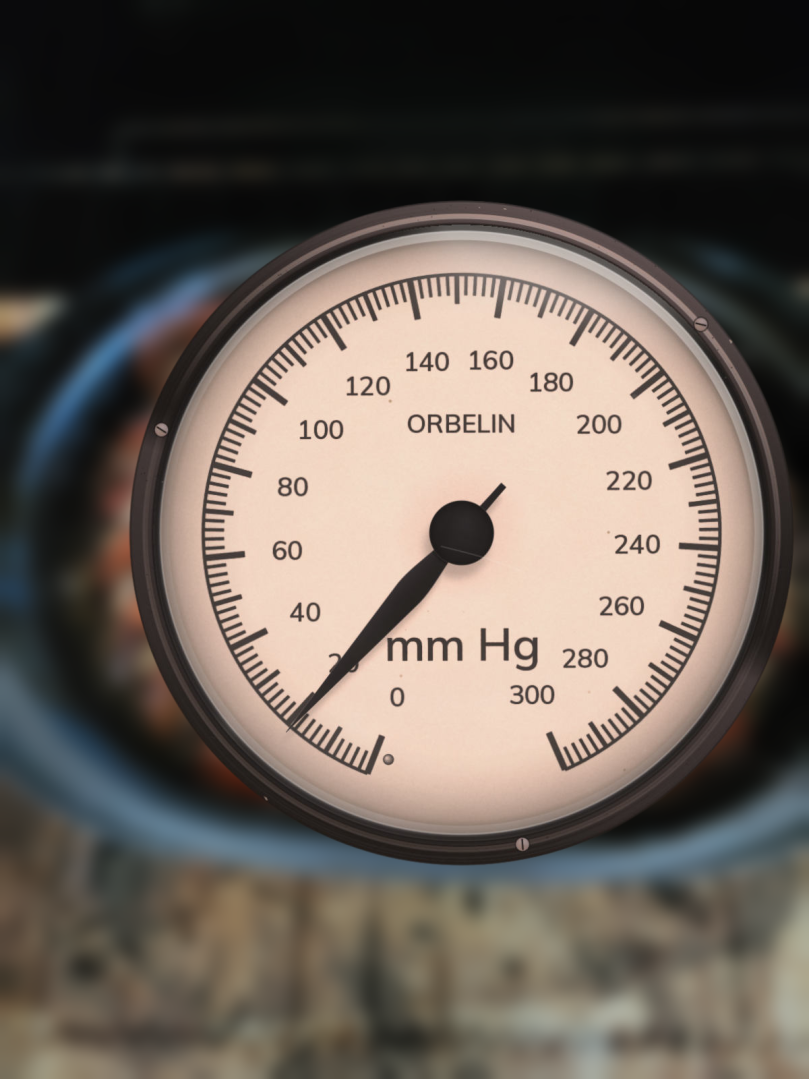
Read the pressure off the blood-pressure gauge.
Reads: 19 mmHg
